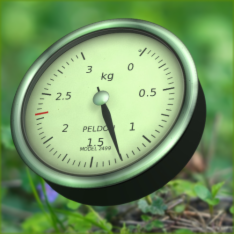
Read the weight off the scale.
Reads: 1.25 kg
